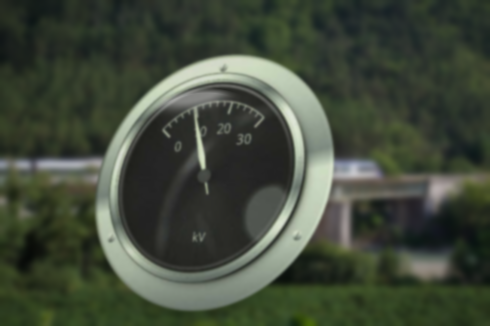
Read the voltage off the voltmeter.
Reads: 10 kV
